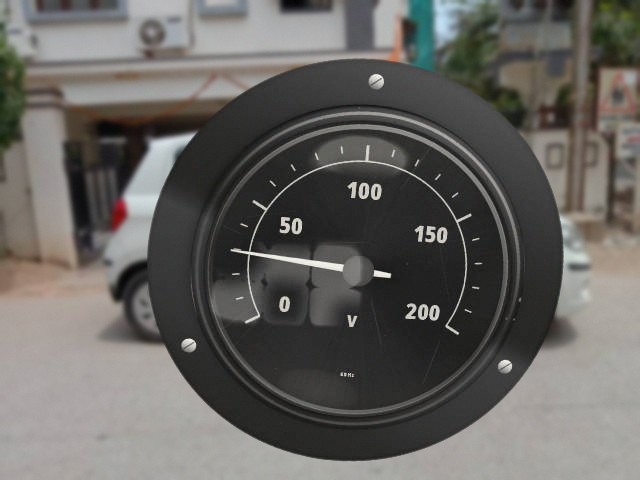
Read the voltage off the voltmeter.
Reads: 30 V
